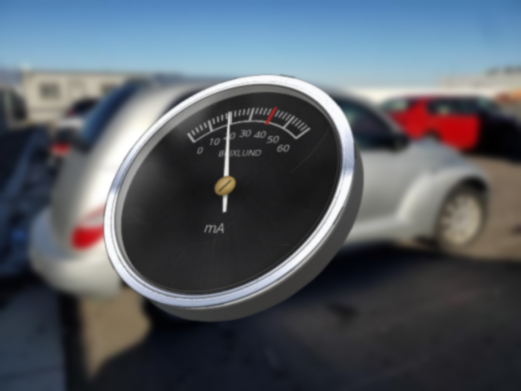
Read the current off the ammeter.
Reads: 20 mA
